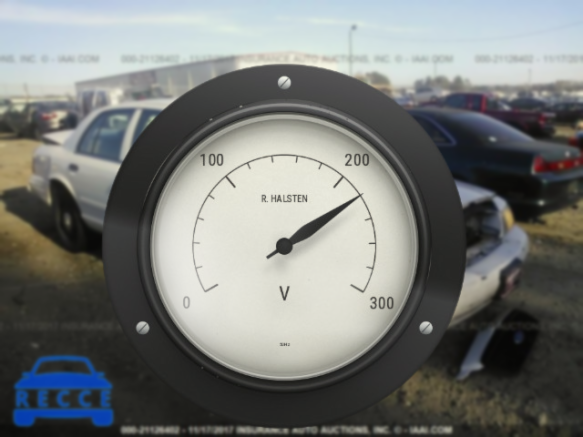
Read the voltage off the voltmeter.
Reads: 220 V
